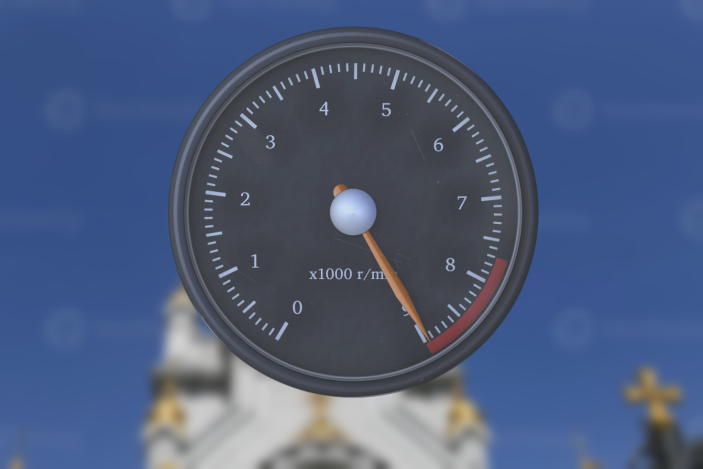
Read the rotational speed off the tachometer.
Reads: 8950 rpm
